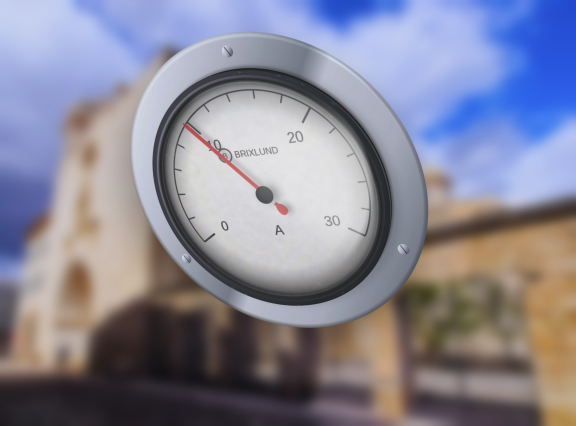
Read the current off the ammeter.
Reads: 10 A
